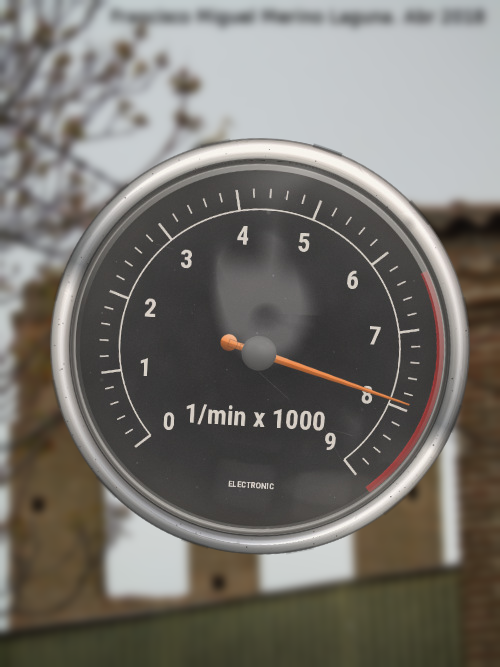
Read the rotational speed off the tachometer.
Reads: 7900 rpm
